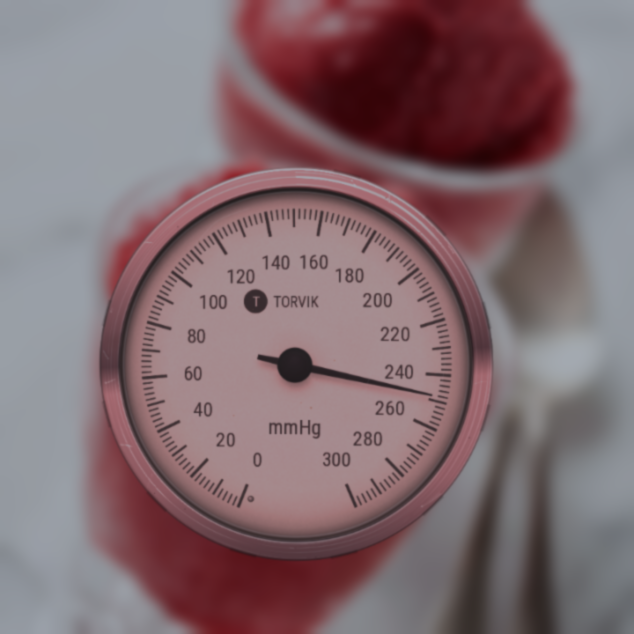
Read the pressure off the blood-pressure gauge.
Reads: 248 mmHg
